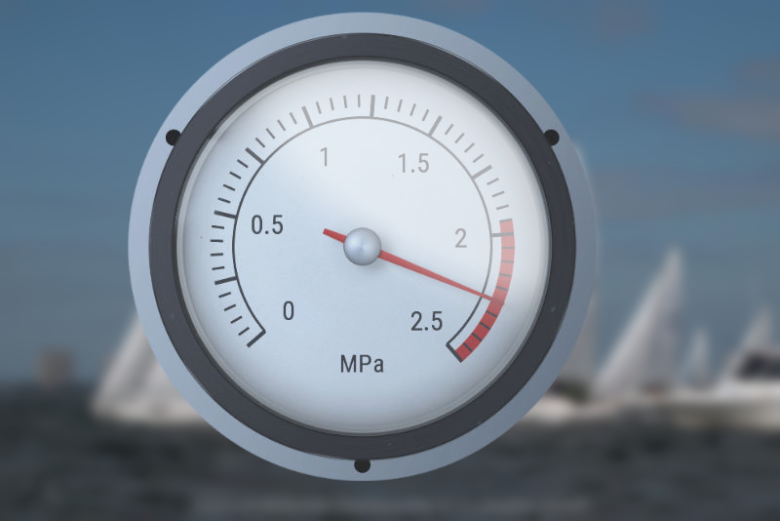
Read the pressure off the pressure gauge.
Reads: 2.25 MPa
